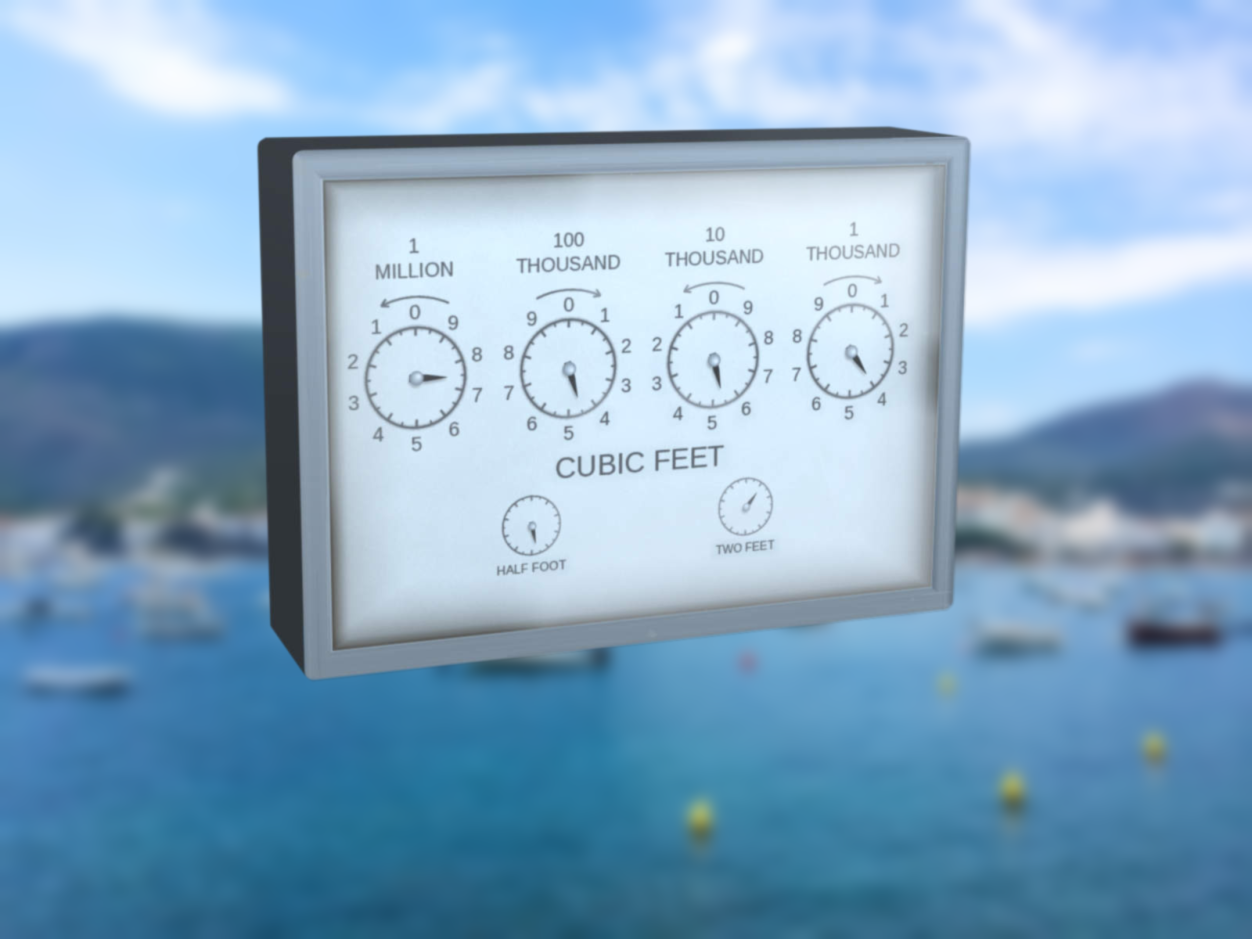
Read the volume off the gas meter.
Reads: 745400 ft³
